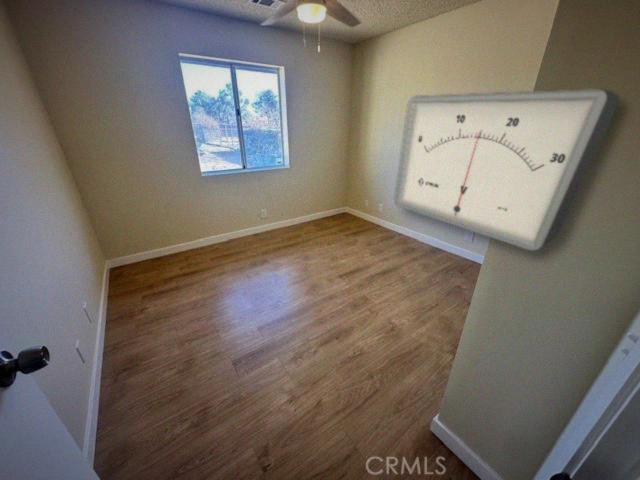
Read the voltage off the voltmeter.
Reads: 15 V
